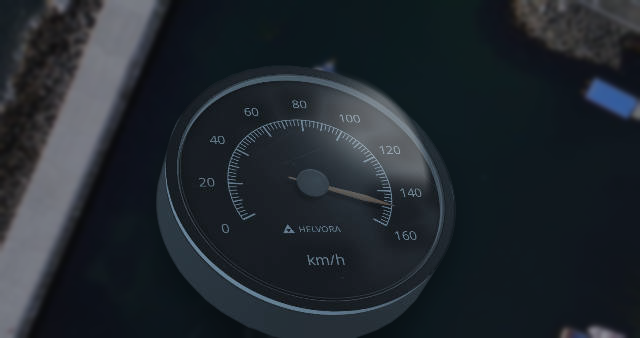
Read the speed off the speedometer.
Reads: 150 km/h
